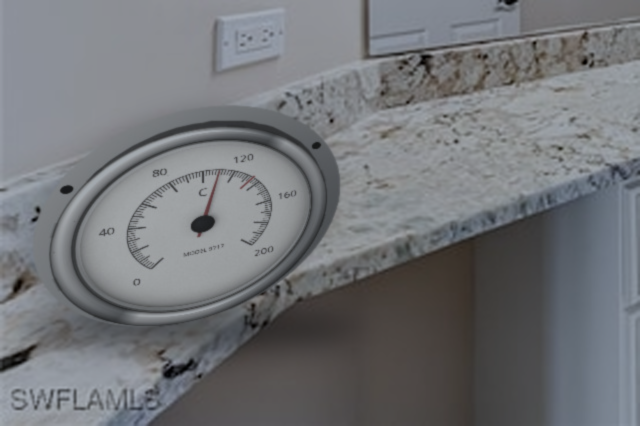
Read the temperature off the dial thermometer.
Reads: 110 °C
